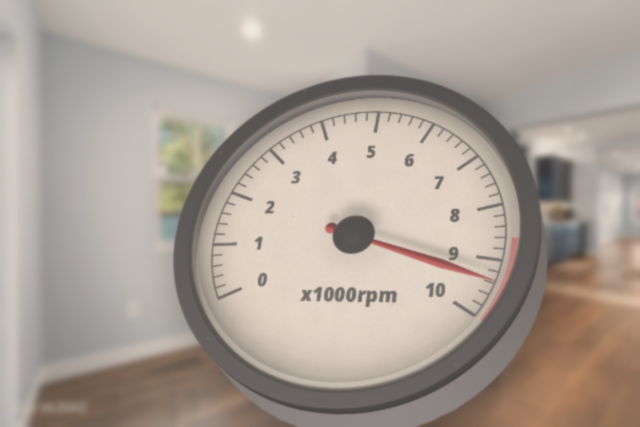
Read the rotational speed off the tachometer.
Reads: 9400 rpm
